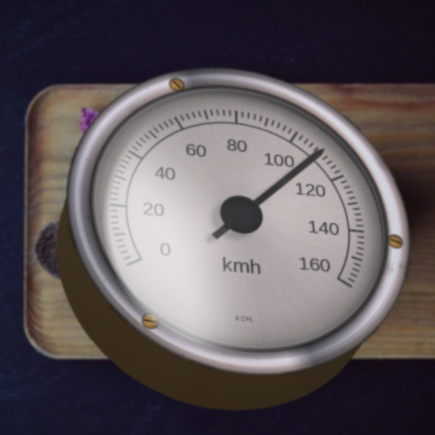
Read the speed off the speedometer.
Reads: 110 km/h
